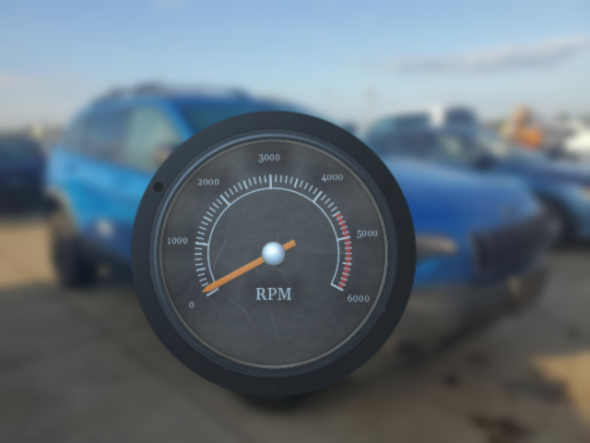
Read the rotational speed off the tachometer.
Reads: 100 rpm
